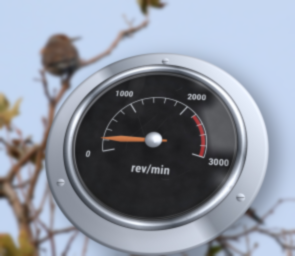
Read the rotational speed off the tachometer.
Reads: 200 rpm
